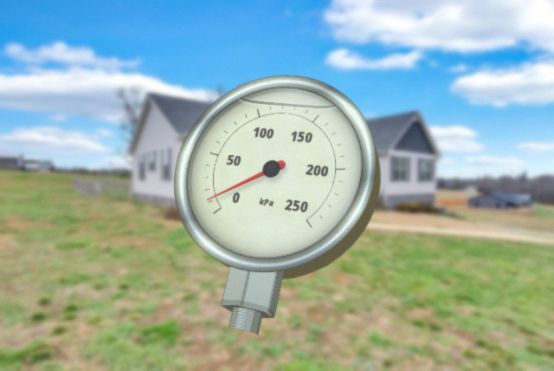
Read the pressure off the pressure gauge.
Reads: 10 kPa
